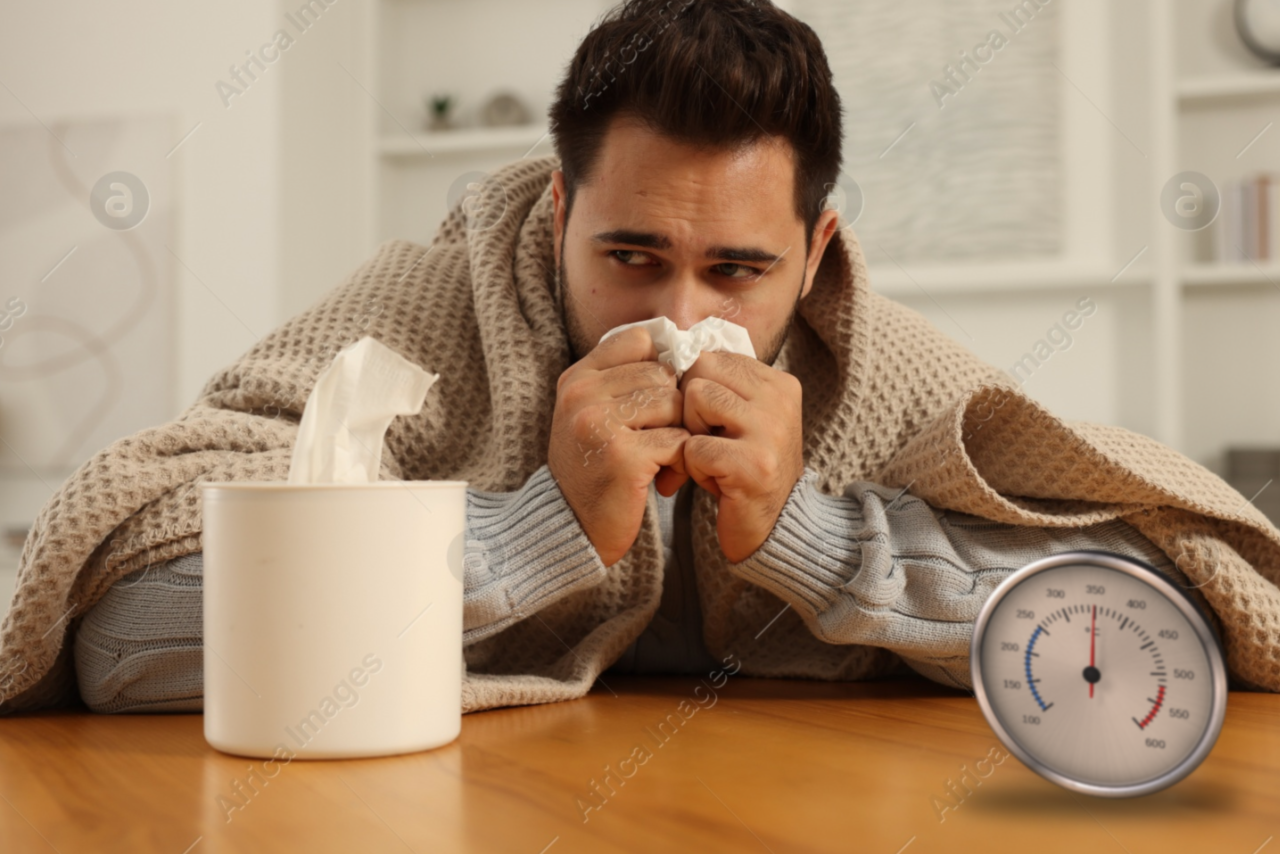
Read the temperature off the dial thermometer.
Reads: 350 °F
